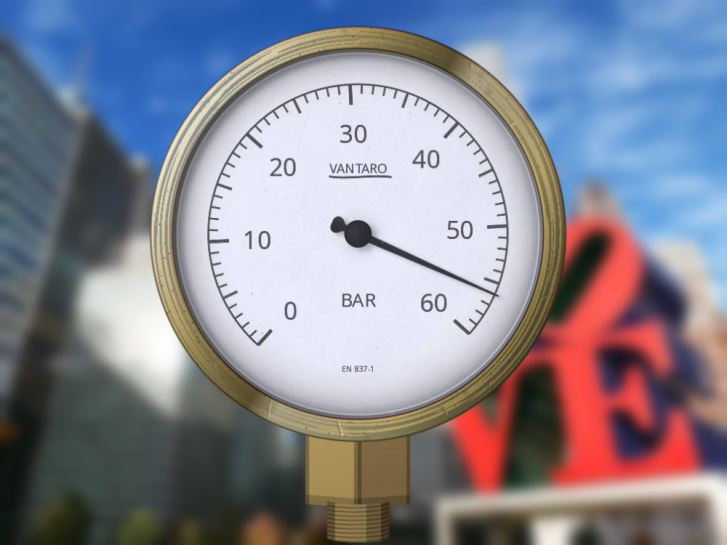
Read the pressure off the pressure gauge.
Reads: 56 bar
